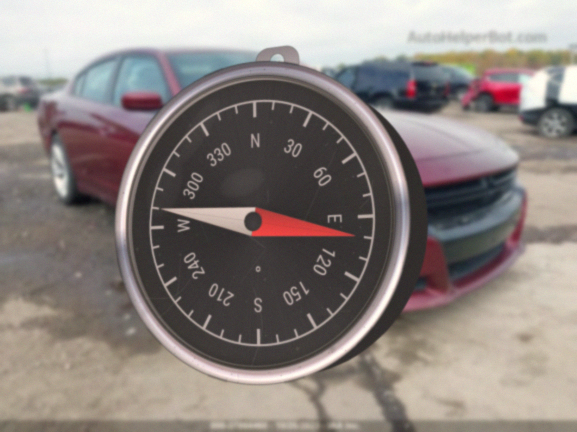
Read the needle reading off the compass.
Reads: 100 °
